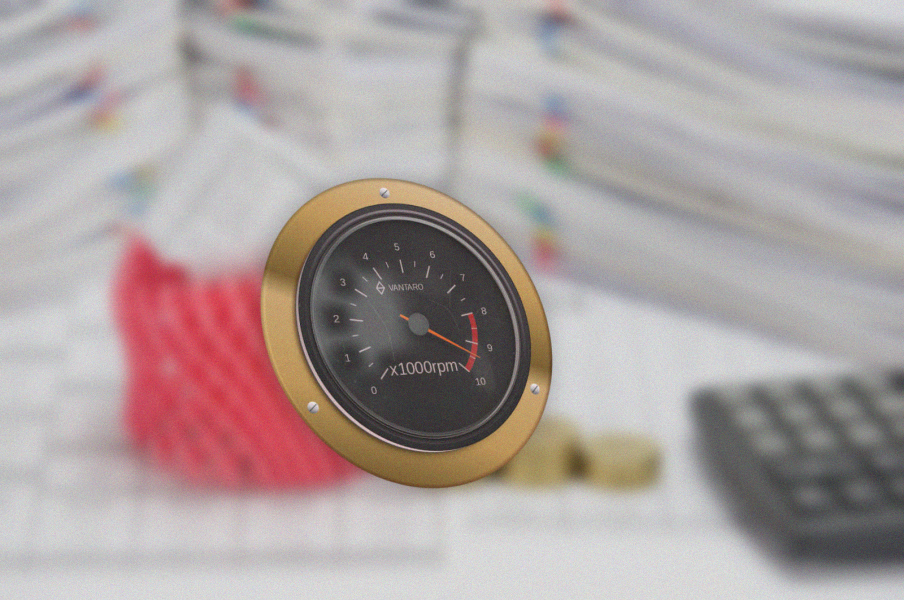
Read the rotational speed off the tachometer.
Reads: 9500 rpm
